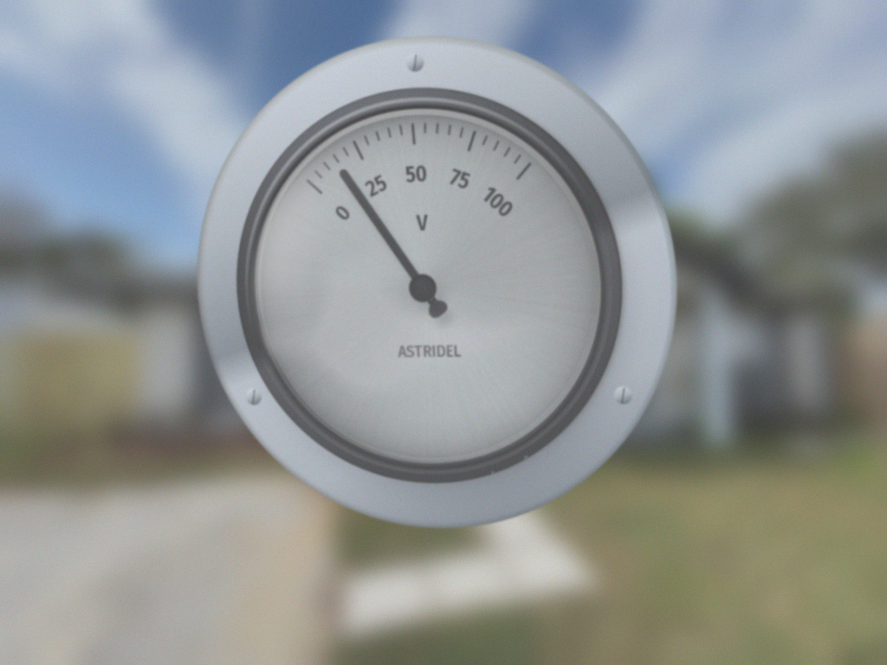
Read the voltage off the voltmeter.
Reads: 15 V
